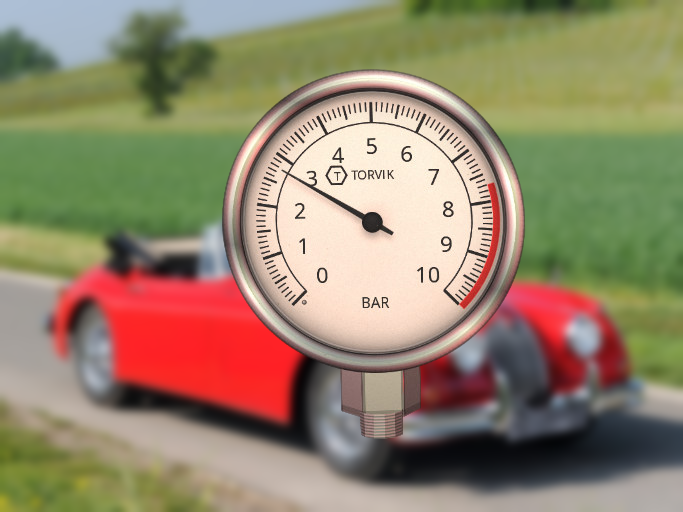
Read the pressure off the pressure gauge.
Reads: 2.8 bar
